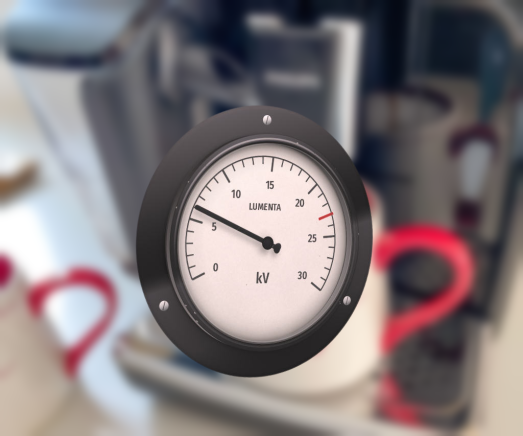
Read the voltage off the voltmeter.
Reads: 6 kV
